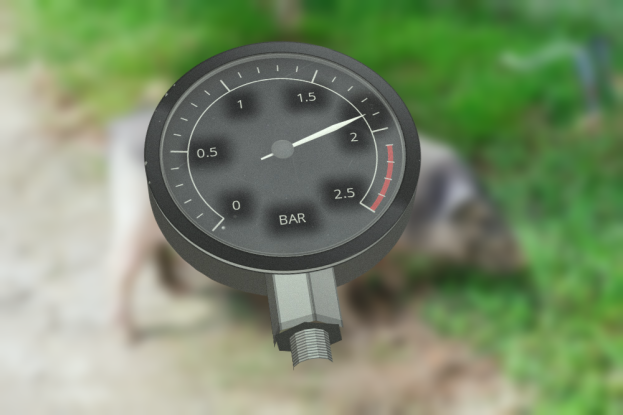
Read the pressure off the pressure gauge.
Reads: 1.9 bar
